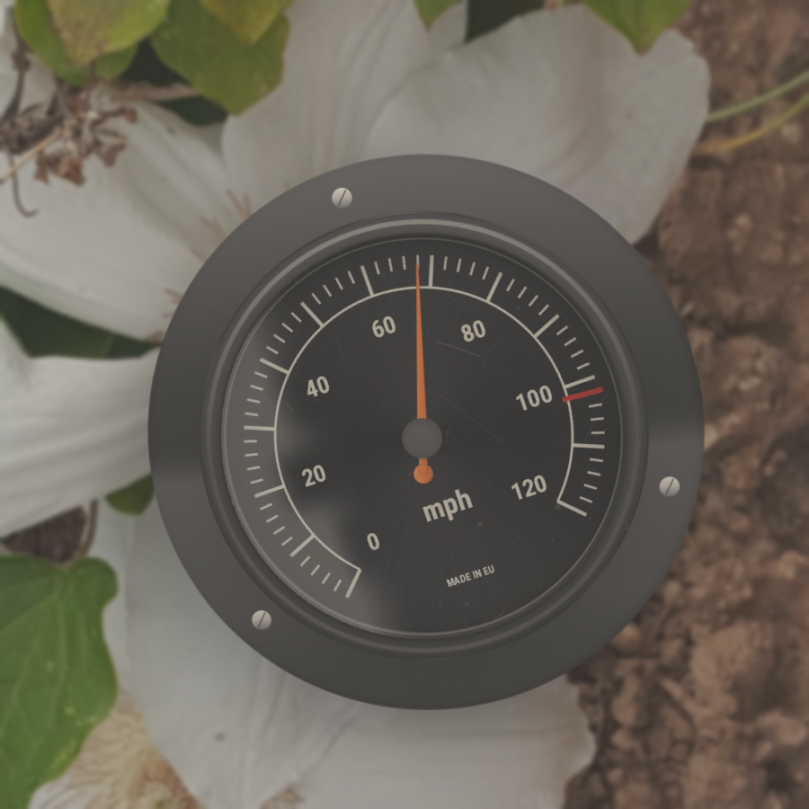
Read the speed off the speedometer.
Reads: 68 mph
